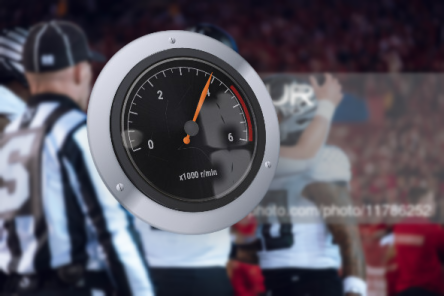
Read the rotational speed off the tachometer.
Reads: 3875 rpm
